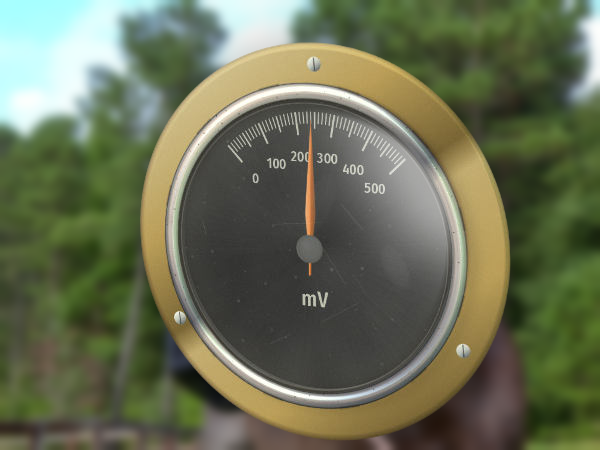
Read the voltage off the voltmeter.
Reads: 250 mV
